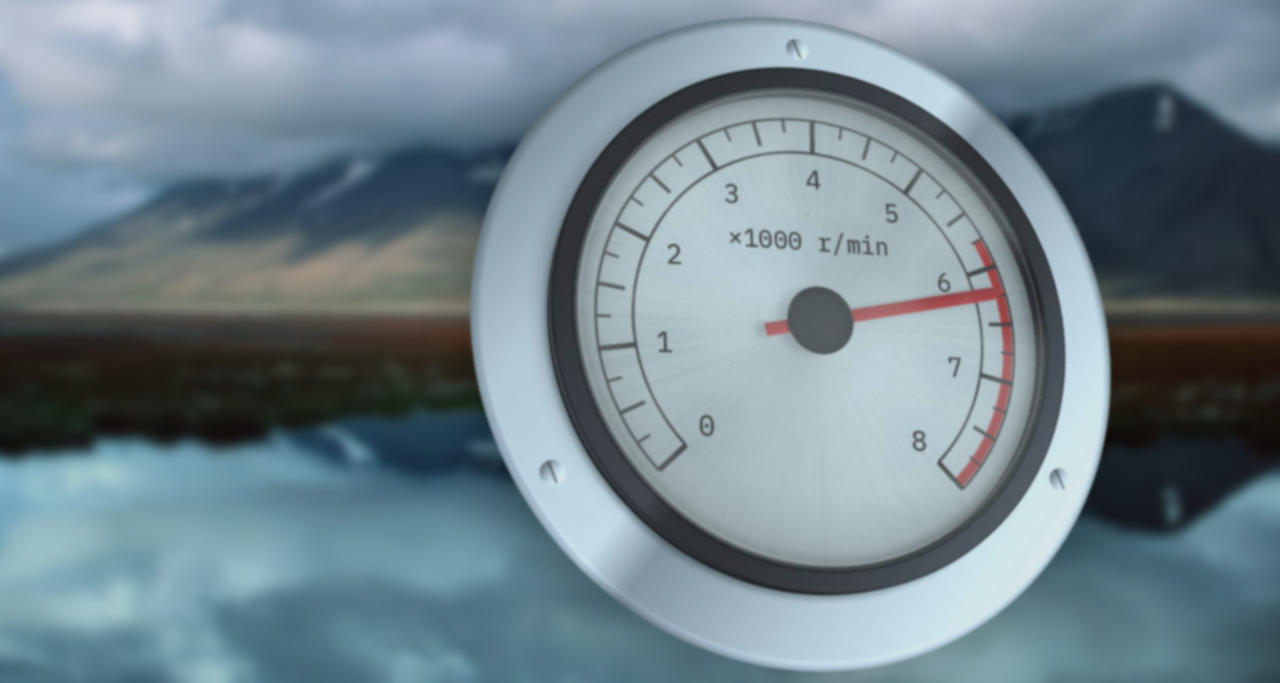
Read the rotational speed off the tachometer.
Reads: 6250 rpm
